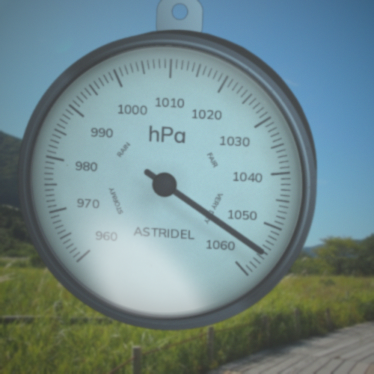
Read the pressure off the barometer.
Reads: 1055 hPa
